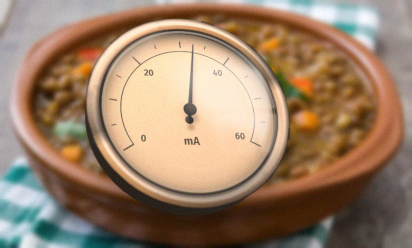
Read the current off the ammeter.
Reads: 32.5 mA
